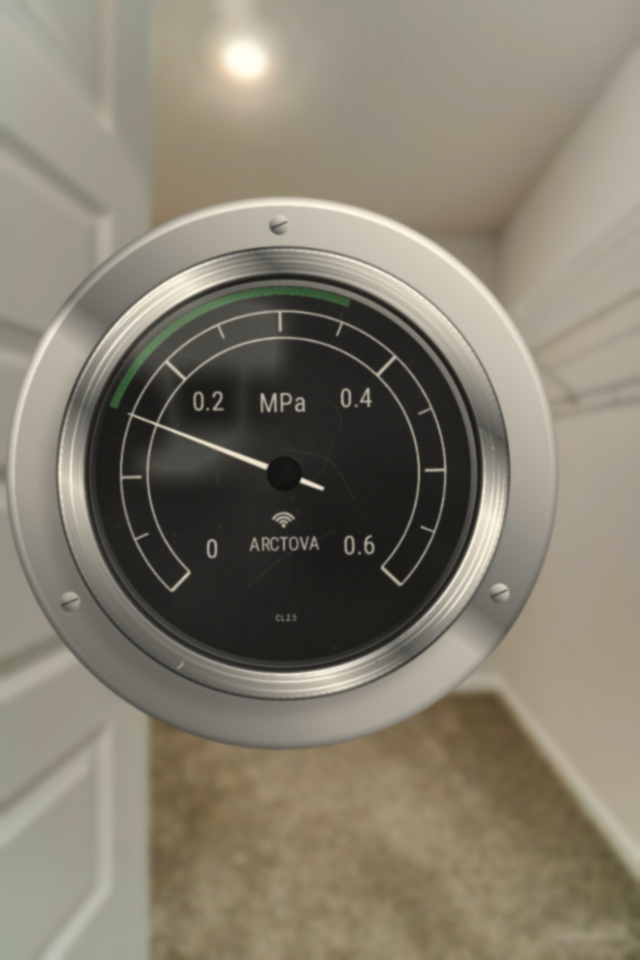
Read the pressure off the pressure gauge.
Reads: 0.15 MPa
